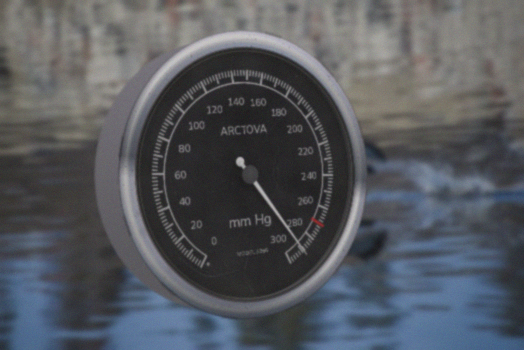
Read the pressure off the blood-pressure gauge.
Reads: 290 mmHg
